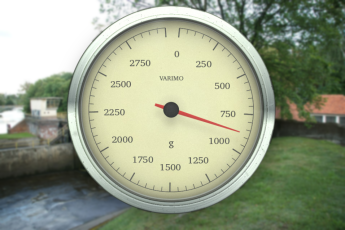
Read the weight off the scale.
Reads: 875 g
